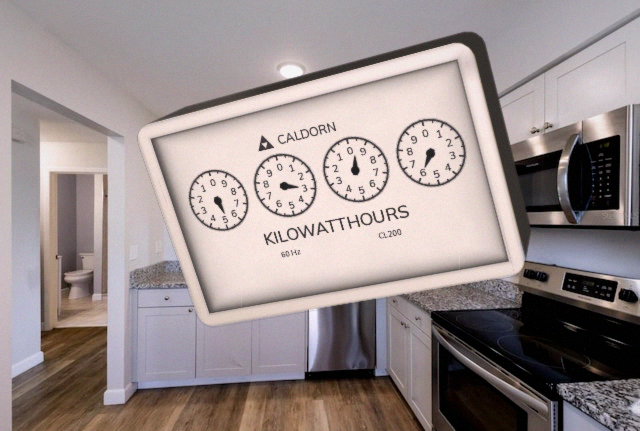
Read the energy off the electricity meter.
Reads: 5296 kWh
